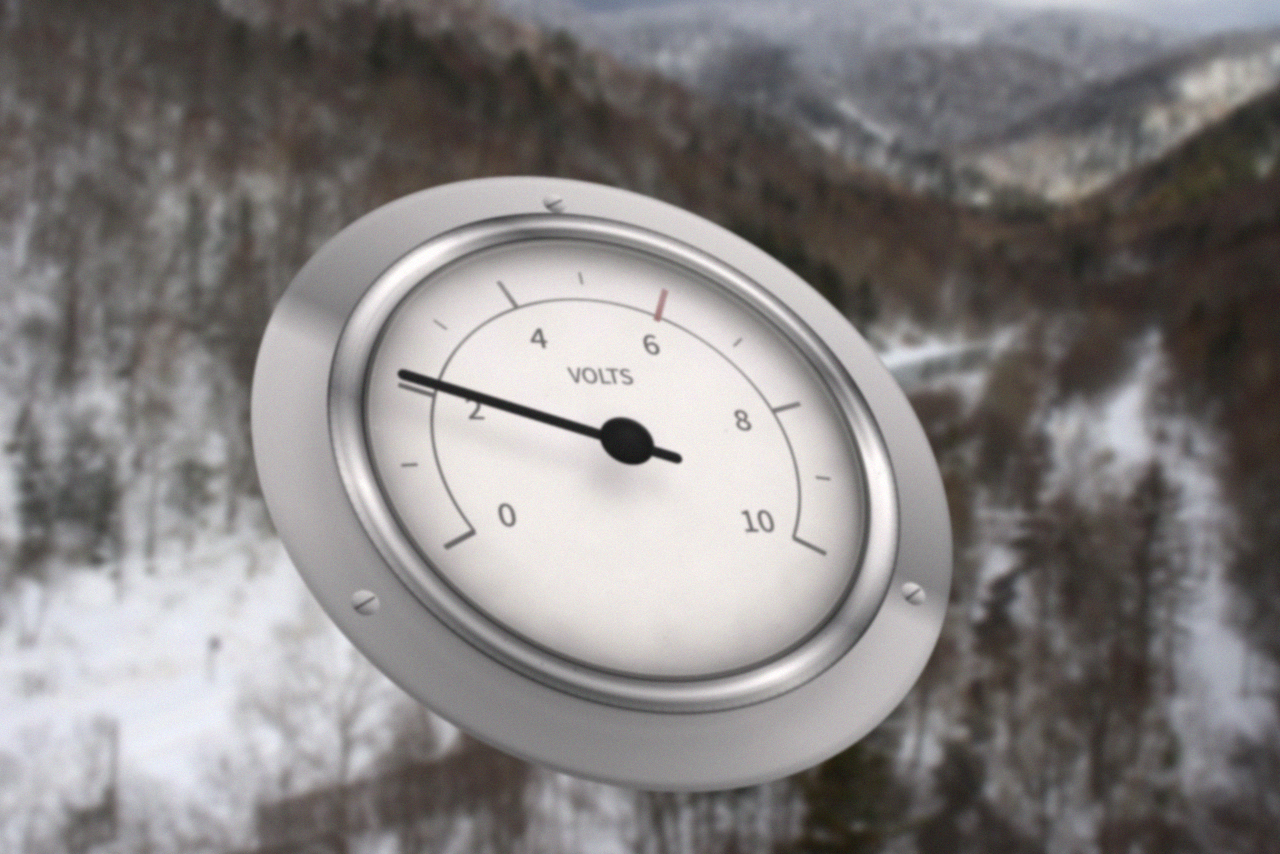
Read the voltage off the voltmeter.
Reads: 2 V
